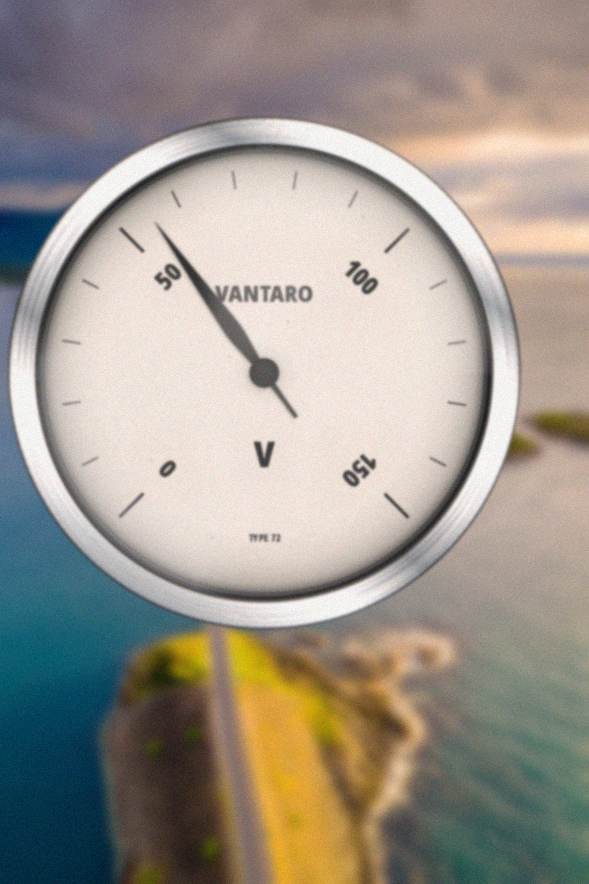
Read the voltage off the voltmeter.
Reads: 55 V
